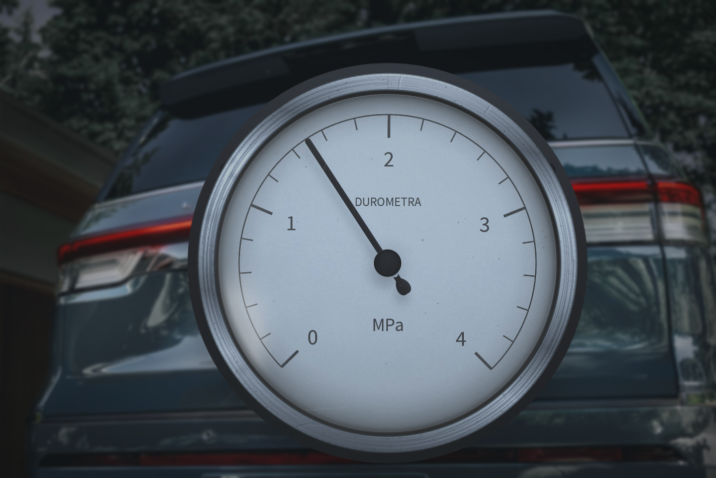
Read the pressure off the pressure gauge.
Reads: 1.5 MPa
